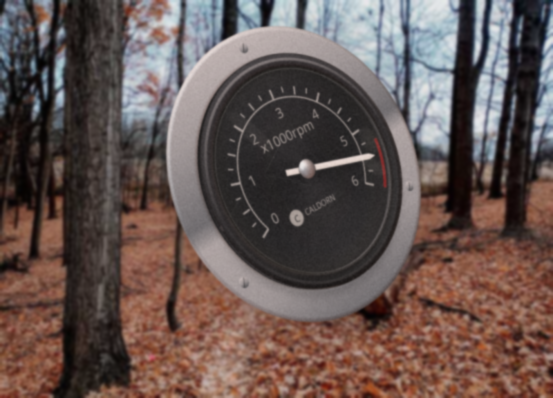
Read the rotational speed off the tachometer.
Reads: 5500 rpm
